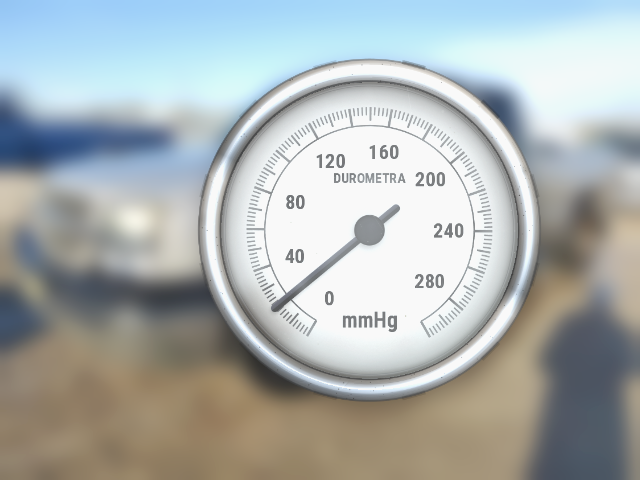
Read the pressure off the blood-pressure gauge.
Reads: 20 mmHg
